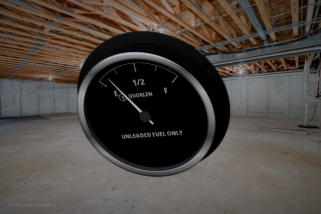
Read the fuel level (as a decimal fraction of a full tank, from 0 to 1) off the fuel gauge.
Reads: 0.125
